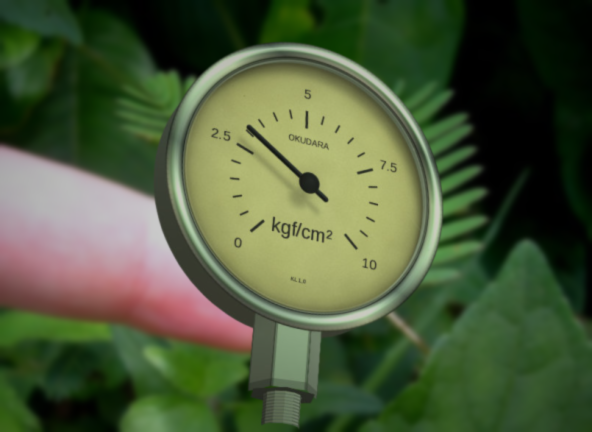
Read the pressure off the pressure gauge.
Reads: 3 kg/cm²
